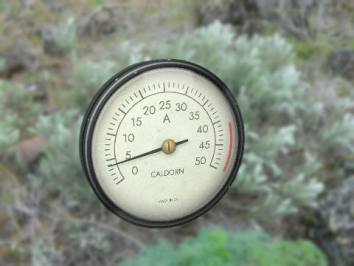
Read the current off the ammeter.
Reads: 4 A
